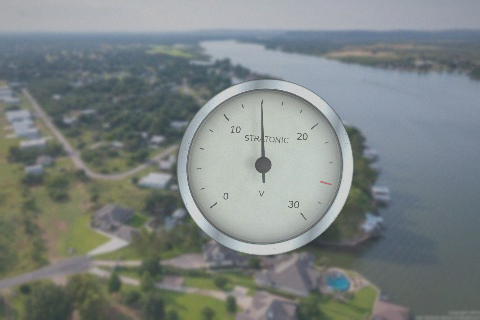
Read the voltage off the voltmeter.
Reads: 14 V
